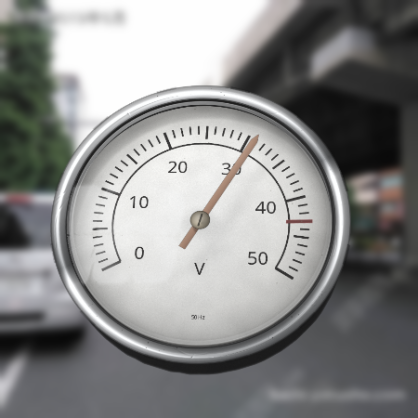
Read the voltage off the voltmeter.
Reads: 31 V
